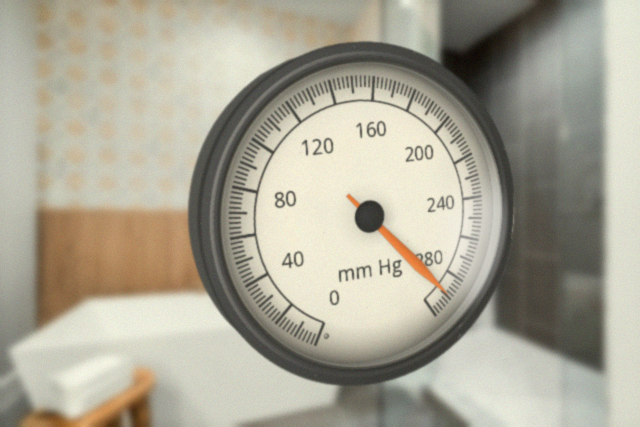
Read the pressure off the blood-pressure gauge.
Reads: 290 mmHg
